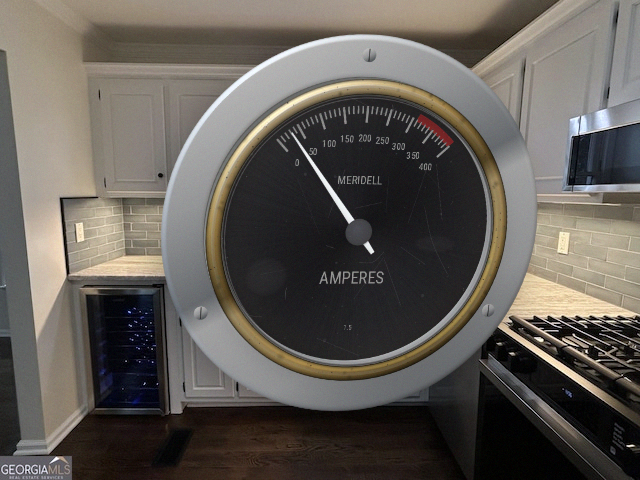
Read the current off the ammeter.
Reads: 30 A
